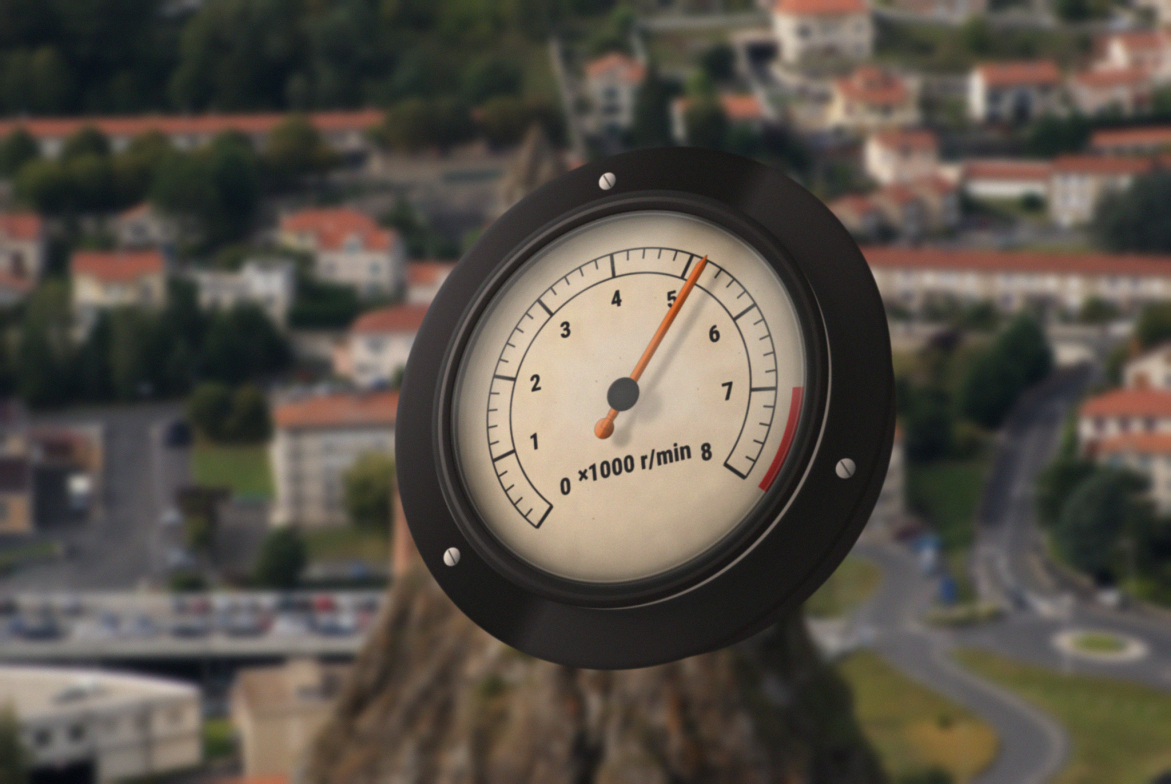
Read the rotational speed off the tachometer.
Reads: 5200 rpm
